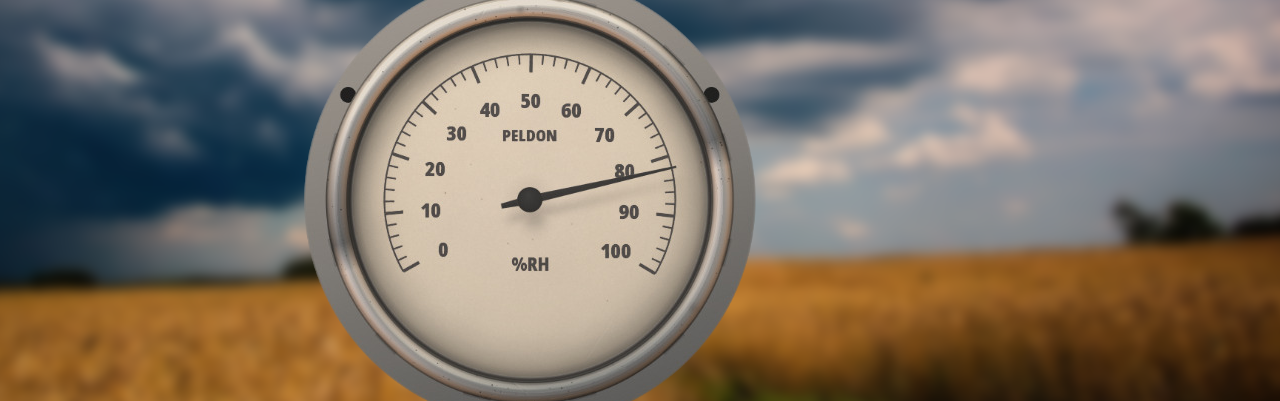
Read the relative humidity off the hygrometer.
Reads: 82 %
